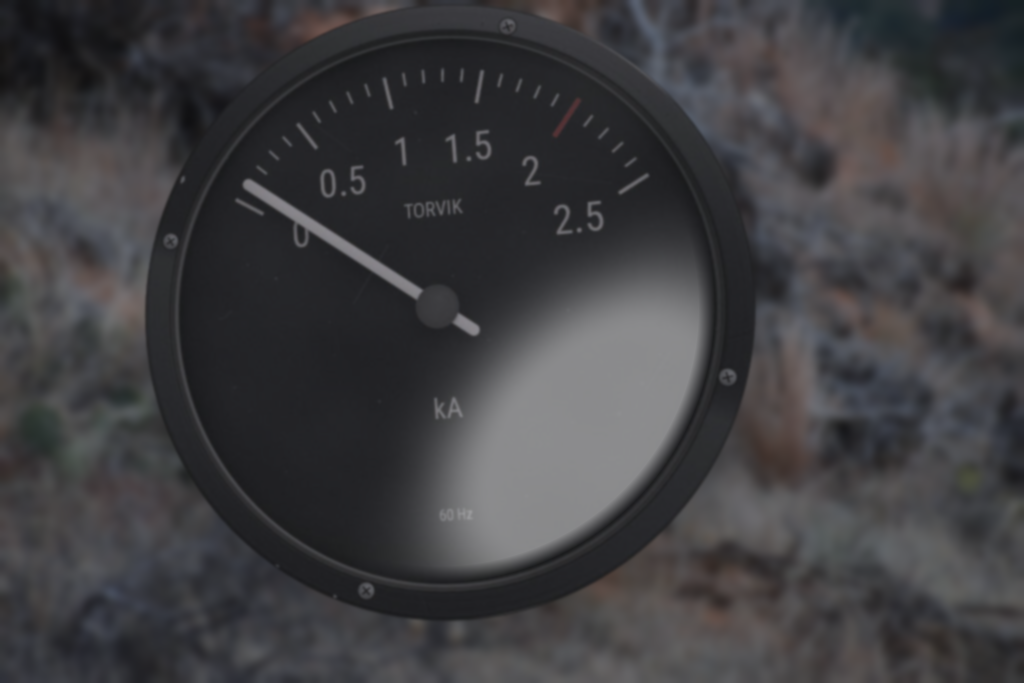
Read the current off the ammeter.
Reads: 0.1 kA
